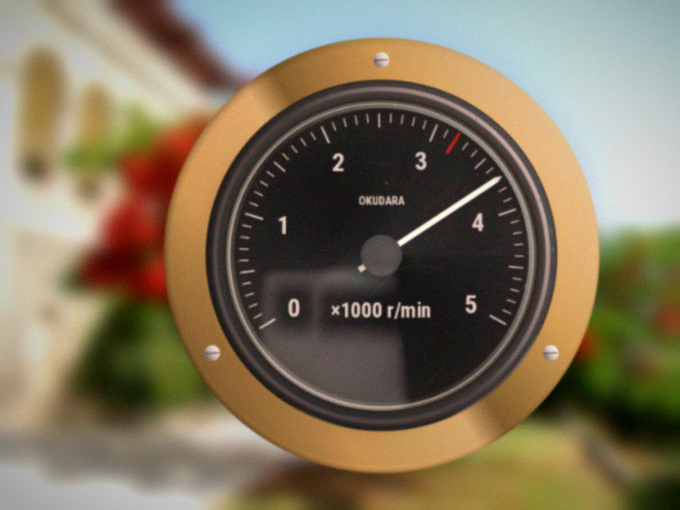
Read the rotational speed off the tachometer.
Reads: 3700 rpm
